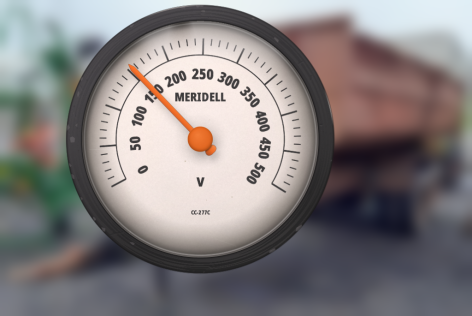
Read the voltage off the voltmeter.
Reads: 155 V
